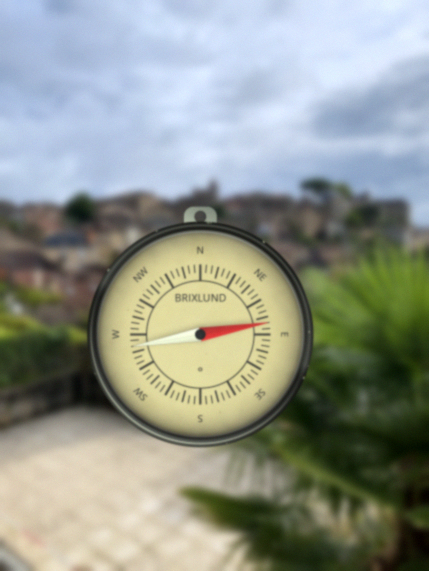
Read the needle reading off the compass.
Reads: 80 °
